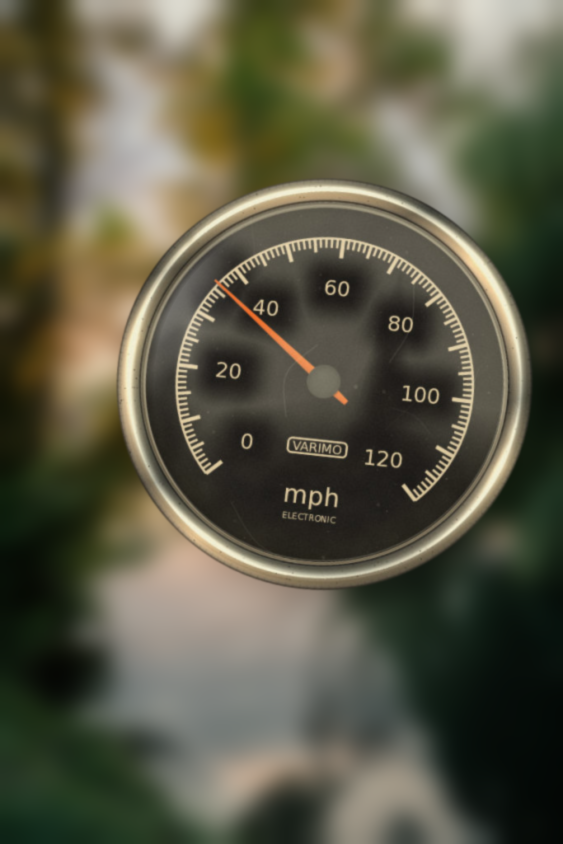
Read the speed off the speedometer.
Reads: 36 mph
